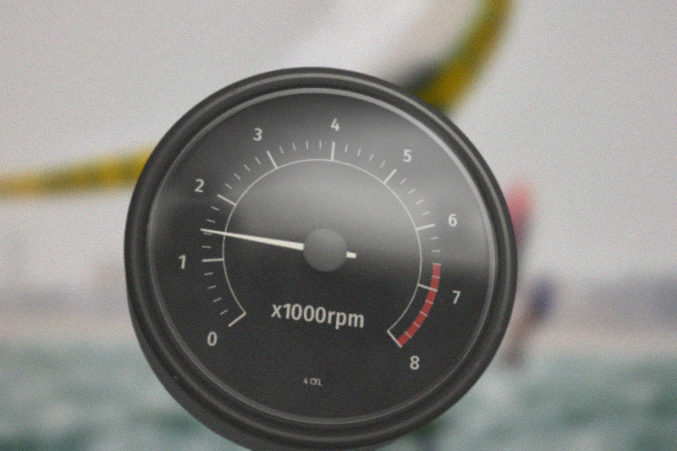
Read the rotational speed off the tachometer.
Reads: 1400 rpm
